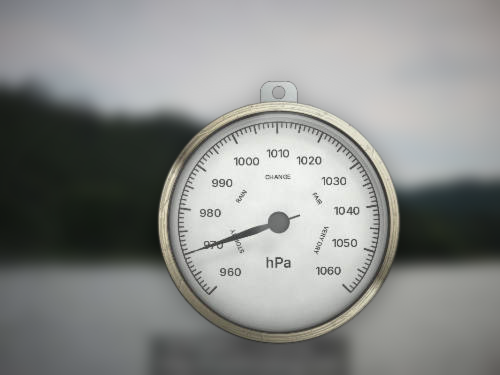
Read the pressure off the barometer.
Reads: 970 hPa
